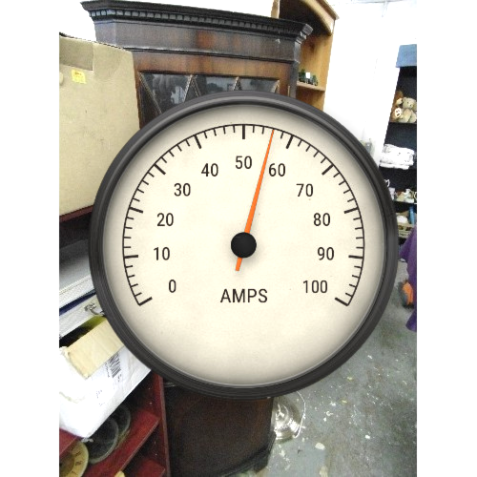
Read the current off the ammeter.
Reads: 56 A
